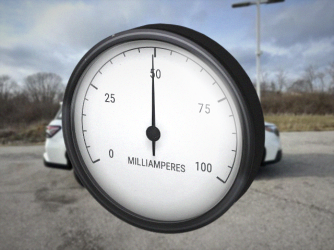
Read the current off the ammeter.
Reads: 50 mA
